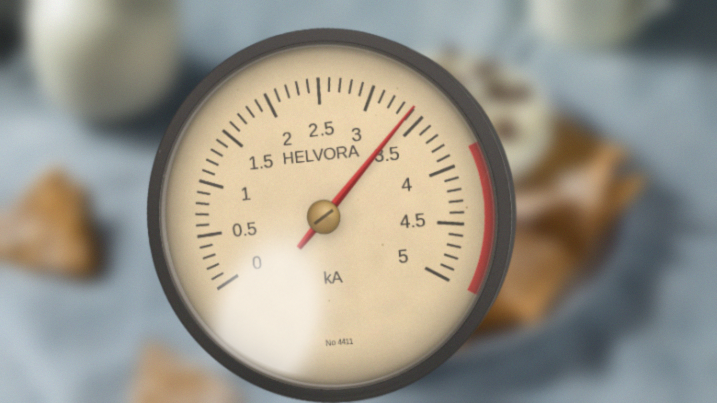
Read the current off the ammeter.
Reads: 3.4 kA
